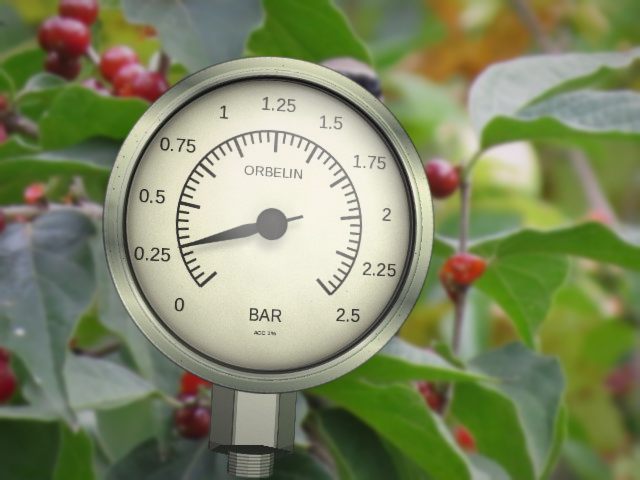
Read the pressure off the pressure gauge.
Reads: 0.25 bar
